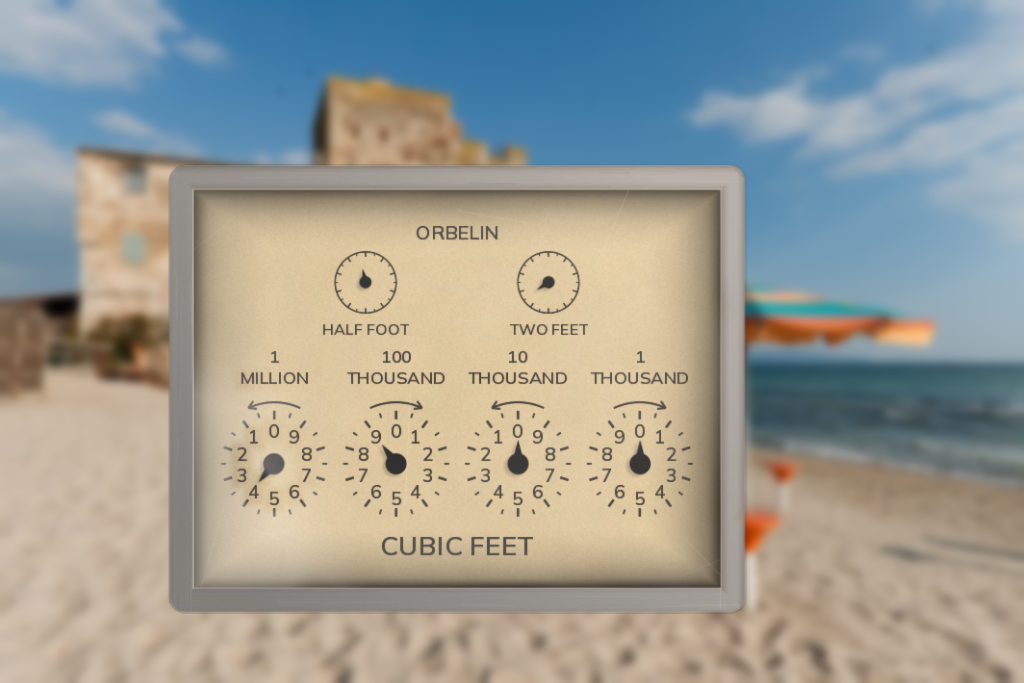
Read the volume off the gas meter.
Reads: 390000 ft³
